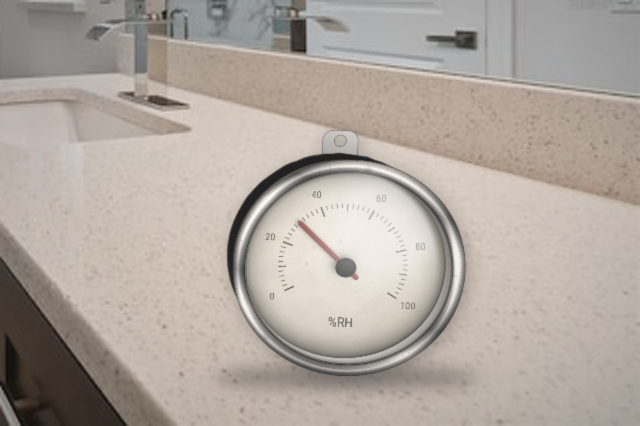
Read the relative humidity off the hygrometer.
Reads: 30 %
